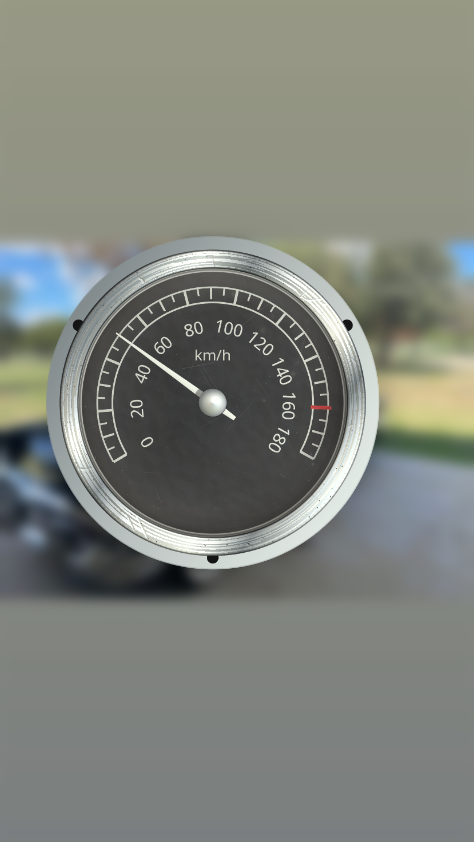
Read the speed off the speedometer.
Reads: 50 km/h
